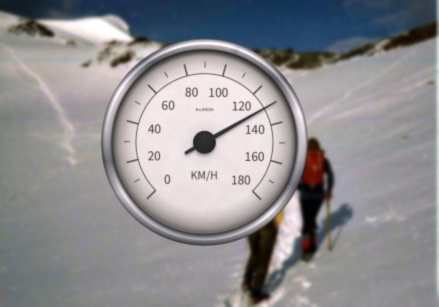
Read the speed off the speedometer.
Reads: 130 km/h
